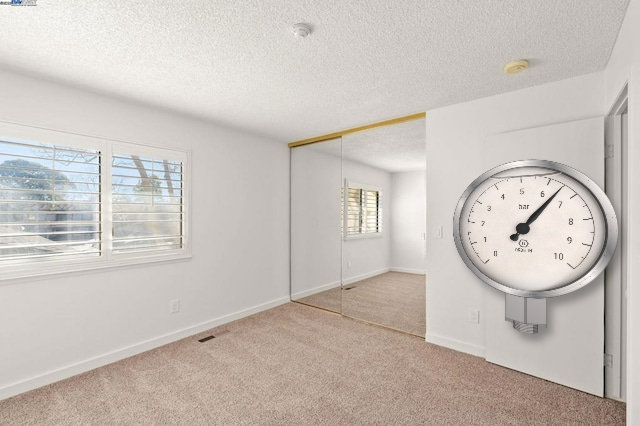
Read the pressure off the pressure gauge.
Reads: 6.5 bar
